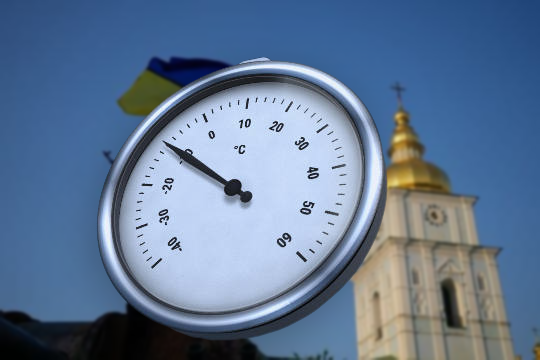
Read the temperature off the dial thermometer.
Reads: -10 °C
